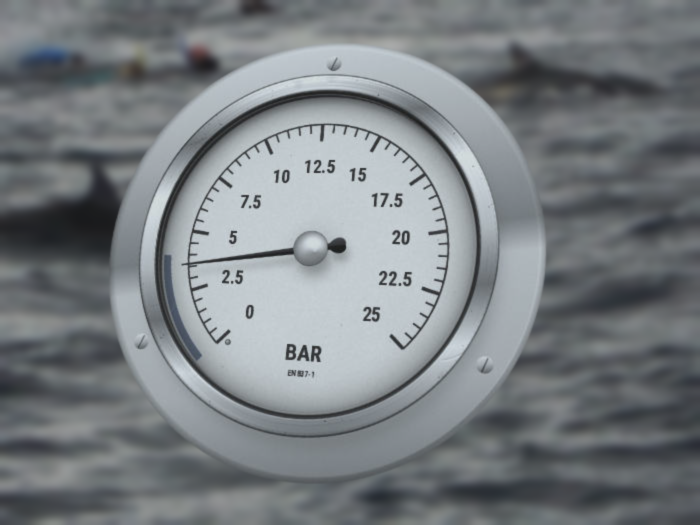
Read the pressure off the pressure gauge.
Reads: 3.5 bar
